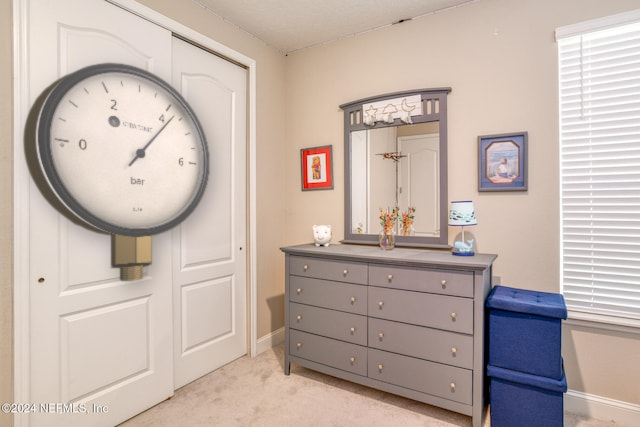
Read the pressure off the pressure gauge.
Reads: 4.25 bar
